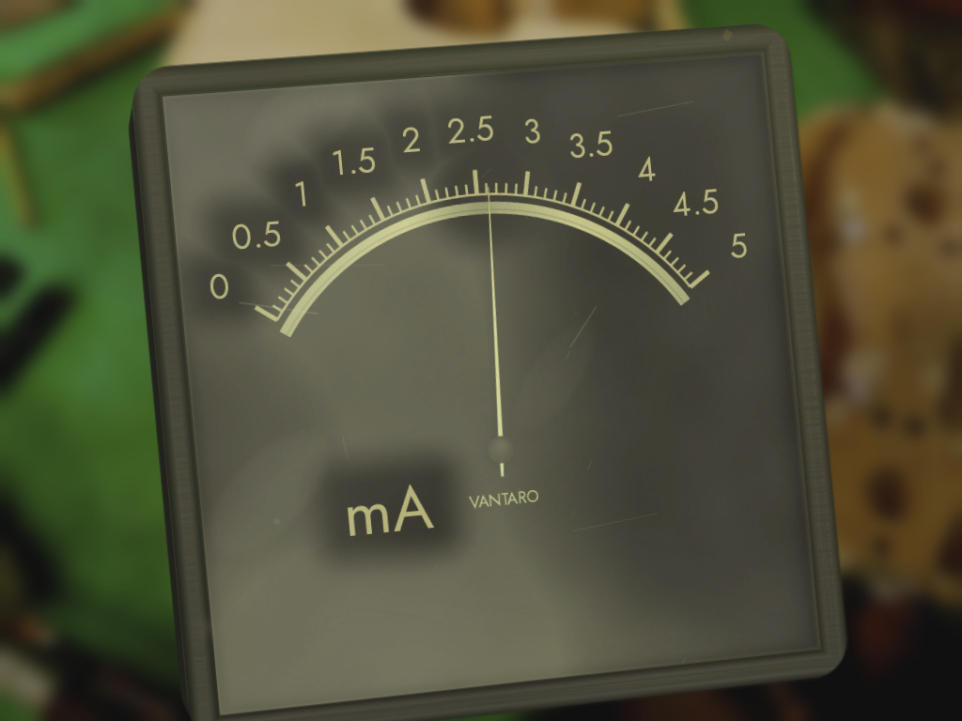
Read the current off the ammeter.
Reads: 2.6 mA
